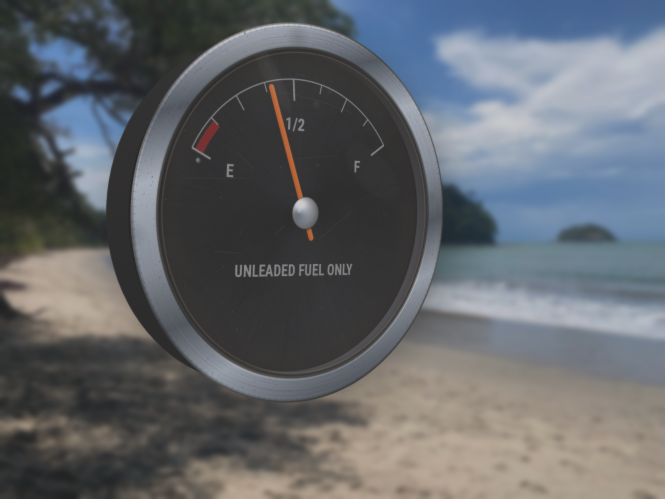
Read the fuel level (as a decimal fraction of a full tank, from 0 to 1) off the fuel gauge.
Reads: 0.375
